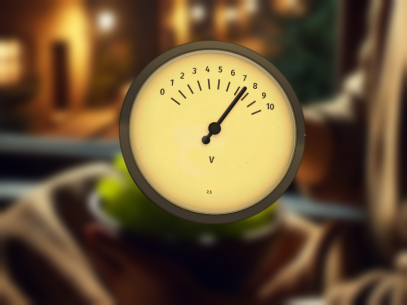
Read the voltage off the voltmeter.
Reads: 7.5 V
